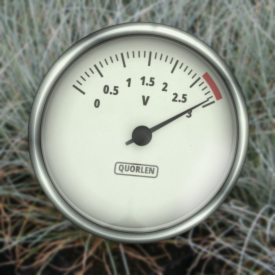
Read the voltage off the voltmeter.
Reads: 2.9 V
